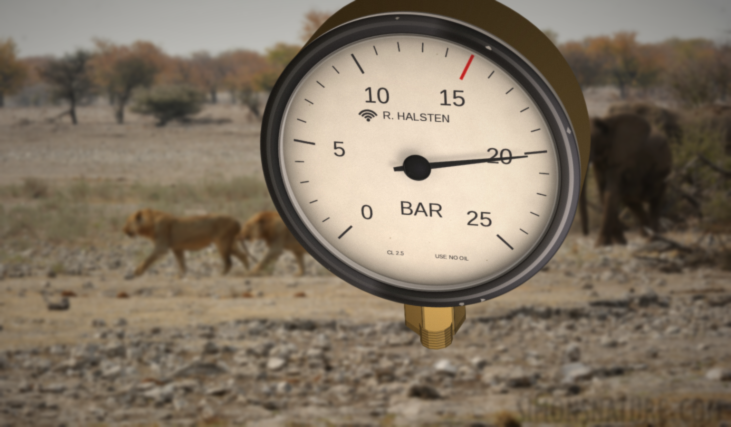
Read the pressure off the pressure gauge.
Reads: 20 bar
